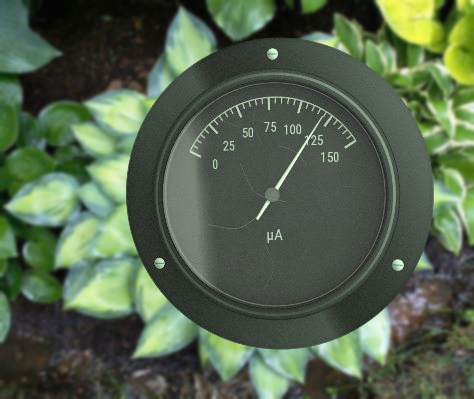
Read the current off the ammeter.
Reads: 120 µA
